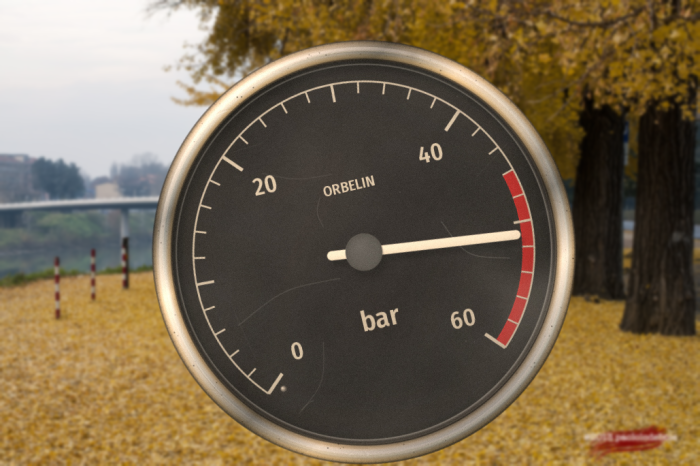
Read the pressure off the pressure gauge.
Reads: 51 bar
